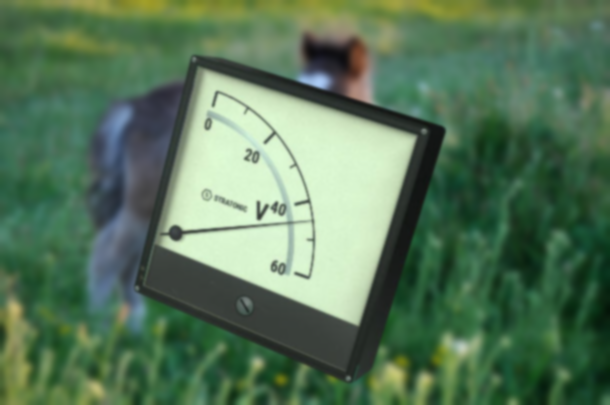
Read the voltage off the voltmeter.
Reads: 45 V
